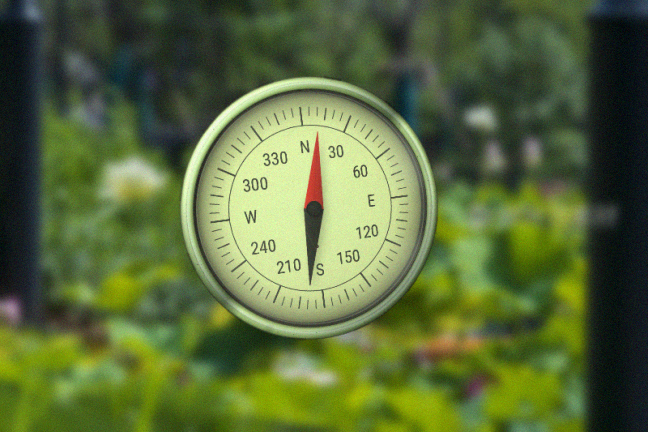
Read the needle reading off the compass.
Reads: 10 °
